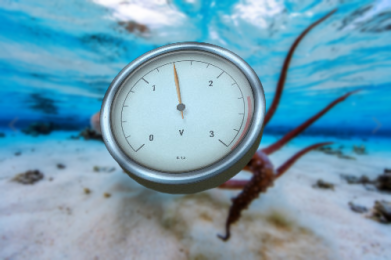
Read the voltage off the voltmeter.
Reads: 1.4 V
